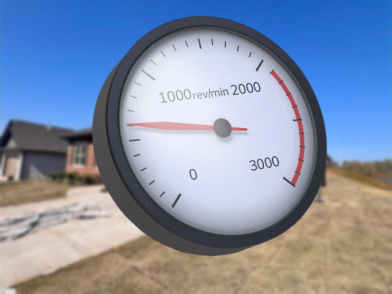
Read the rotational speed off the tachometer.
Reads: 600 rpm
